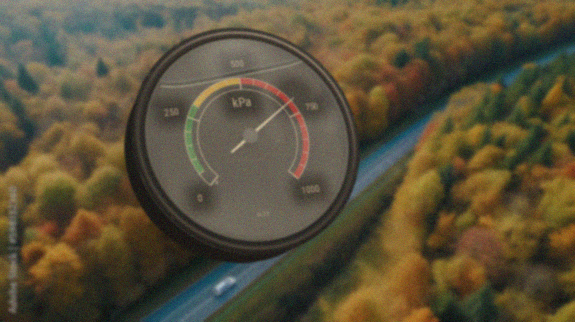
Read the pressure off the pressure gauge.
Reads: 700 kPa
